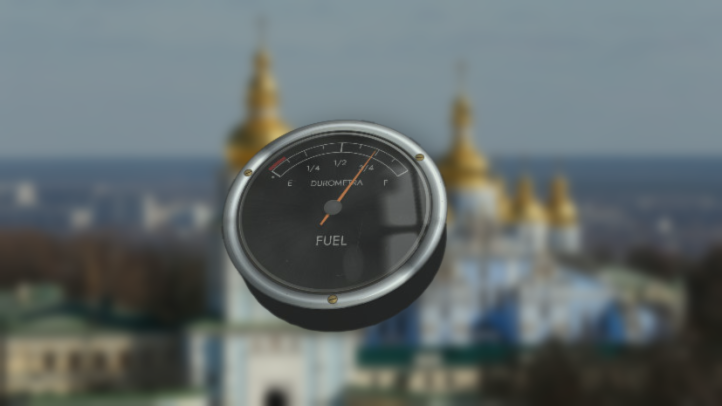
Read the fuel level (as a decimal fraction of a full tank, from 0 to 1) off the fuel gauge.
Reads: 0.75
